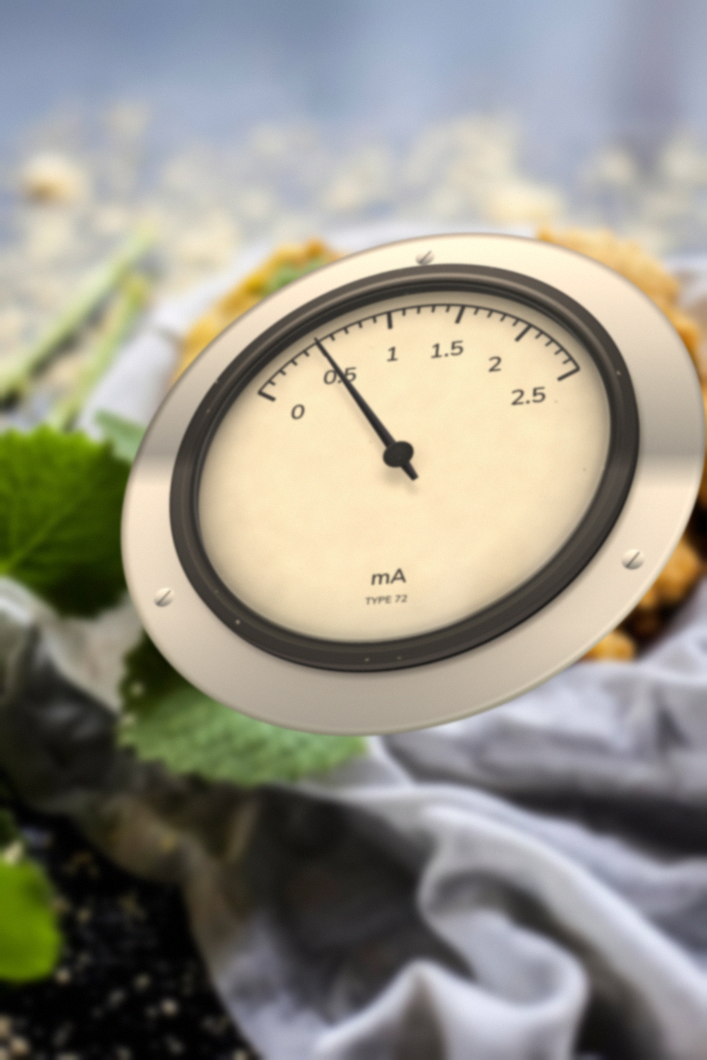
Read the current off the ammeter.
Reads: 0.5 mA
